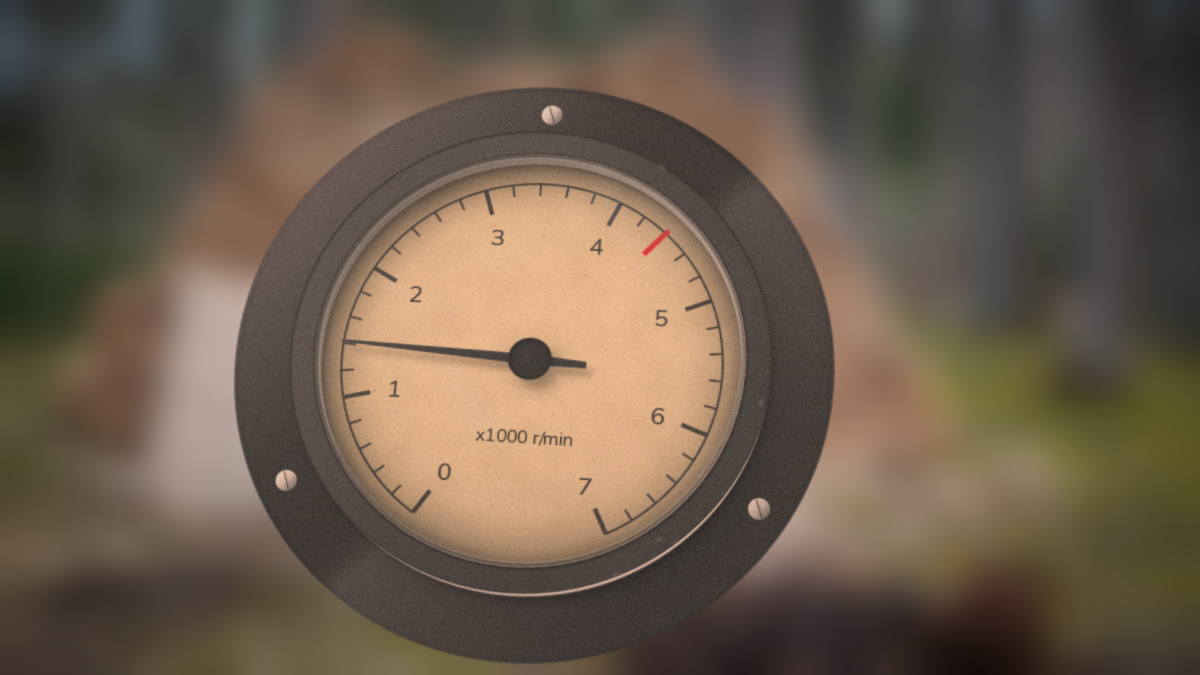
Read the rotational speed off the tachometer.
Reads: 1400 rpm
